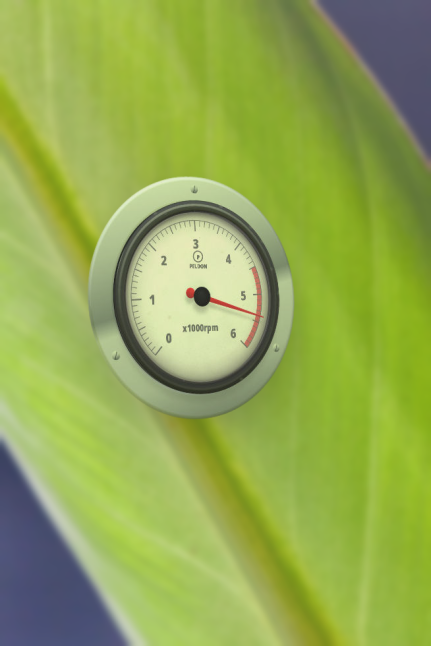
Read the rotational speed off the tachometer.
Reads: 5400 rpm
